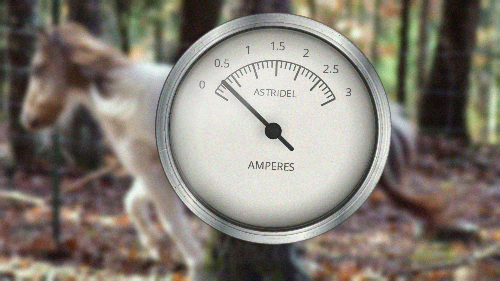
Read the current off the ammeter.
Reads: 0.3 A
